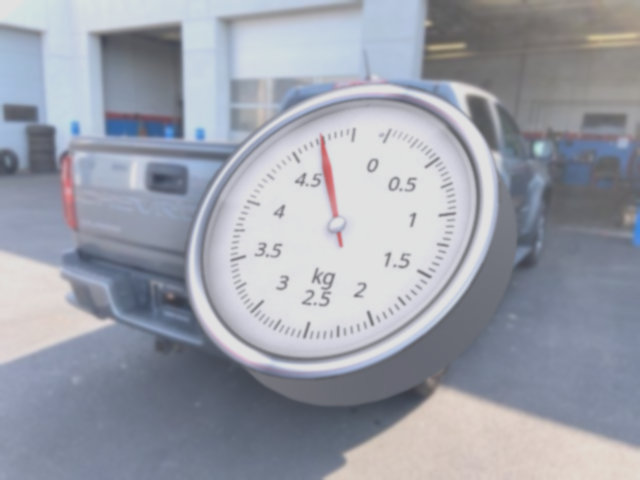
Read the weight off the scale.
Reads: 4.75 kg
